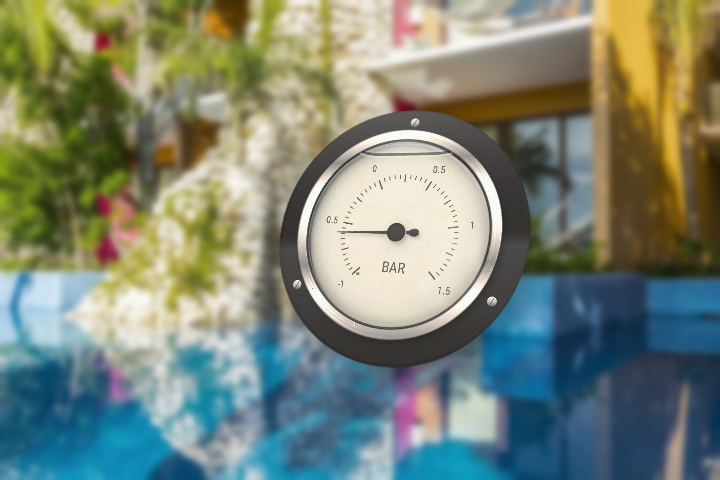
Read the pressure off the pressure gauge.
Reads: -0.6 bar
